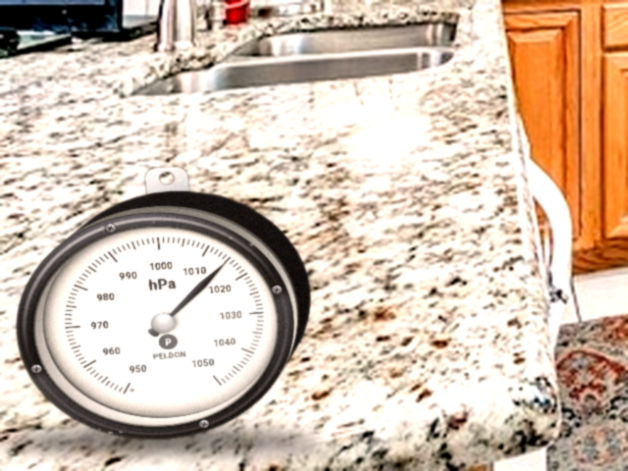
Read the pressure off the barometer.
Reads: 1015 hPa
